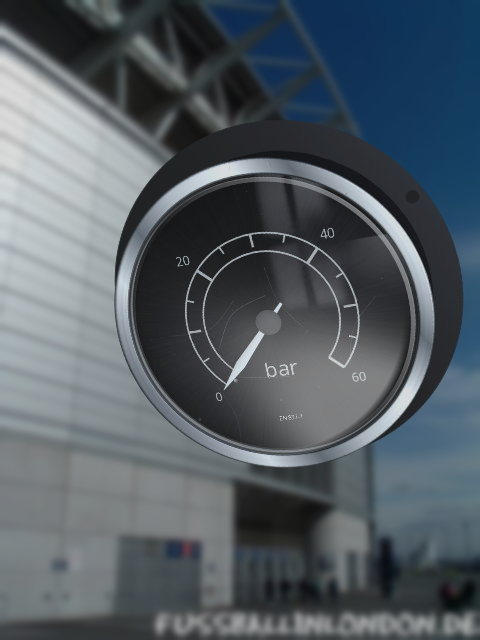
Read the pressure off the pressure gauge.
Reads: 0 bar
